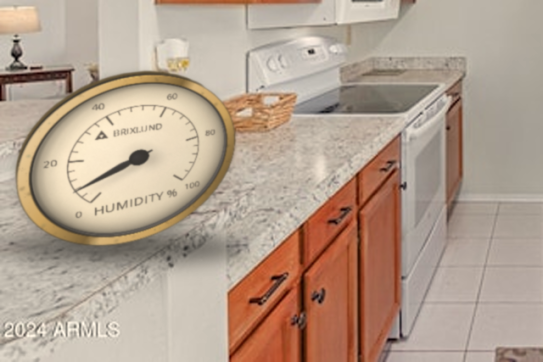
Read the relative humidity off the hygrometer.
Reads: 8 %
